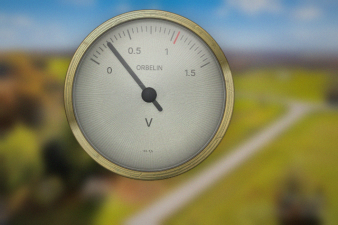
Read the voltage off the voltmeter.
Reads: 0.25 V
